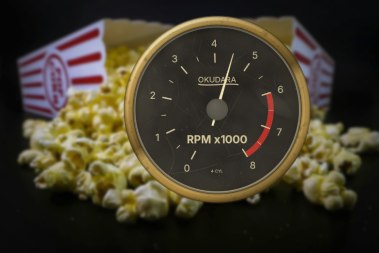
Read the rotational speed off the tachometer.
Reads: 4500 rpm
